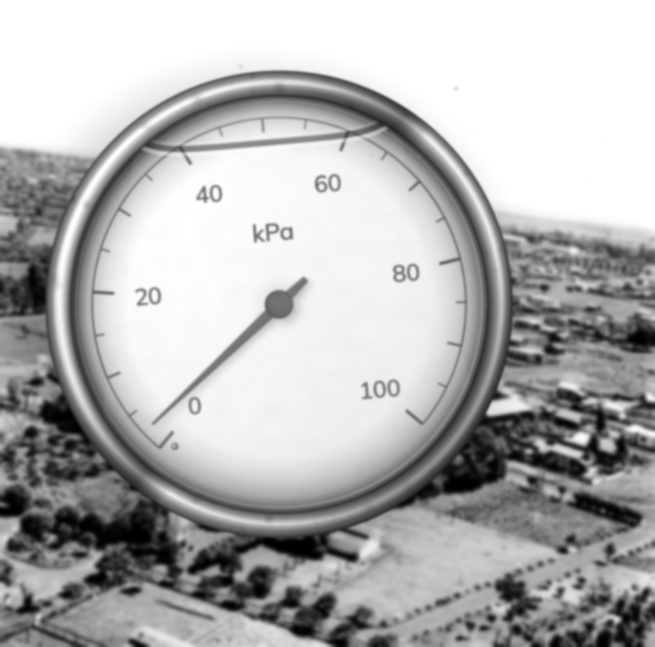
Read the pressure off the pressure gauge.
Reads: 2.5 kPa
